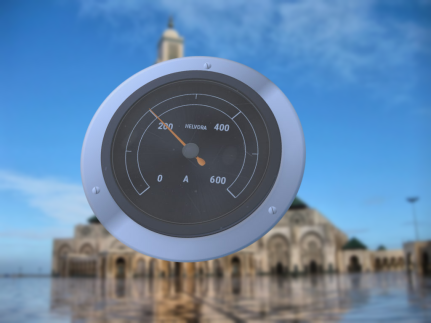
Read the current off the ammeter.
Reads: 200 A
